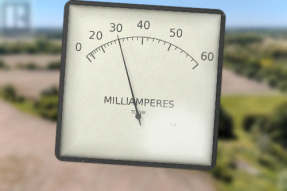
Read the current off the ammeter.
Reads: 30 mA
